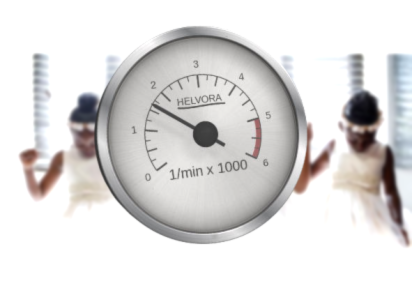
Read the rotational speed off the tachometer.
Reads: 1625 rpm
